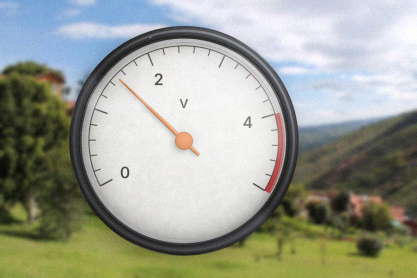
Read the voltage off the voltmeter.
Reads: 1.5 V
